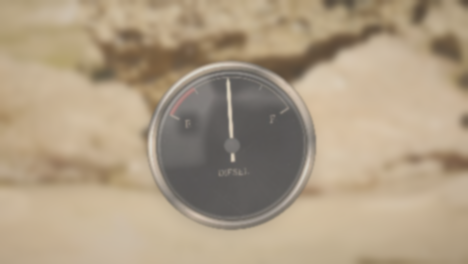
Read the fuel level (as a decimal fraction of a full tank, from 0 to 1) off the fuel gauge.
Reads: 0.5
